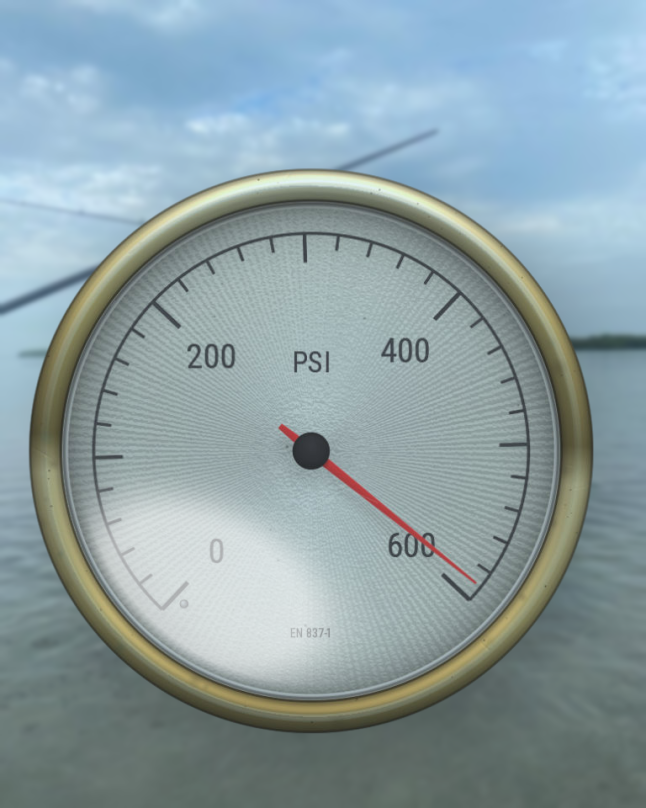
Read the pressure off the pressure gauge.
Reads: 590 psi
